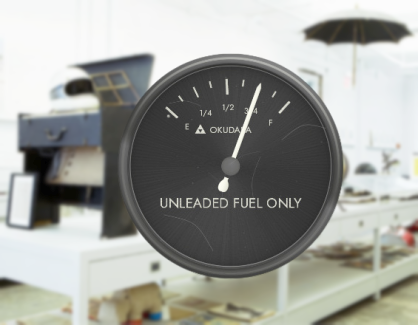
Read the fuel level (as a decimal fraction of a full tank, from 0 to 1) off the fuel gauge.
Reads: 0.75
